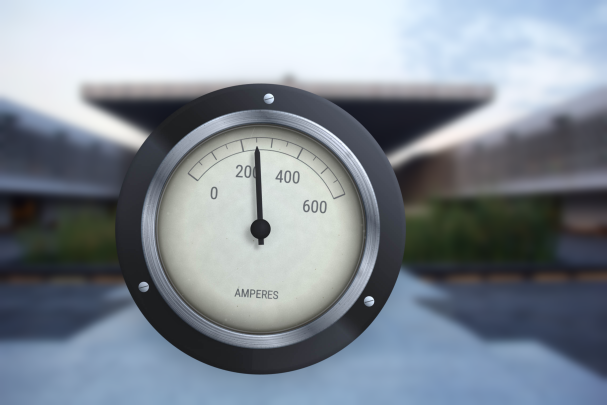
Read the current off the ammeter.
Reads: 250 A
